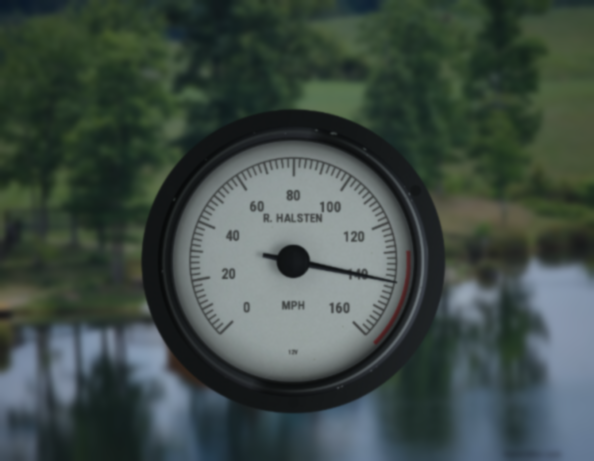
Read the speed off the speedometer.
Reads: 140 mph
